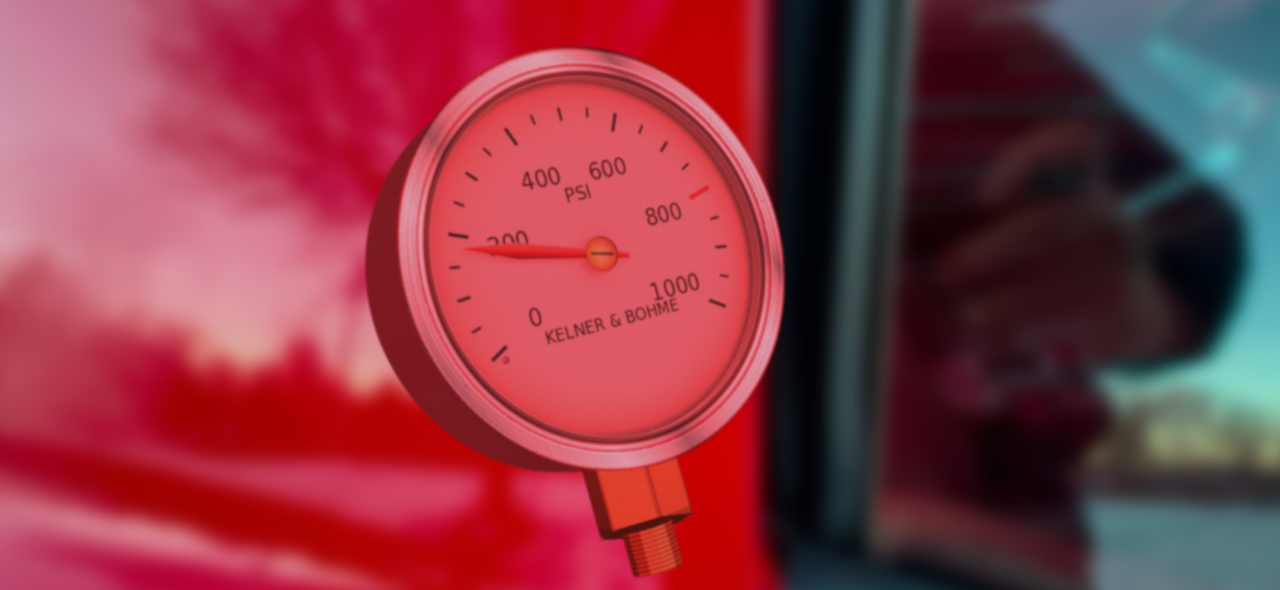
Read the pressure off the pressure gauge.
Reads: 175 psi
